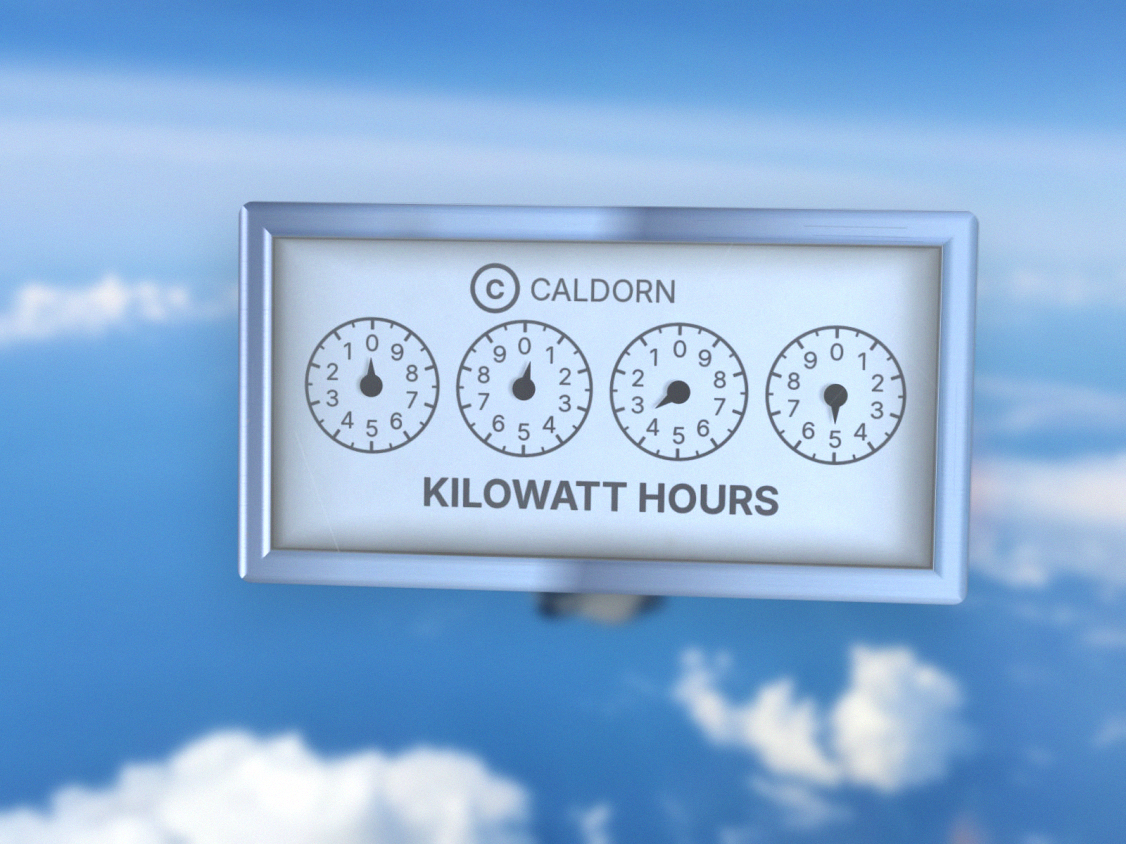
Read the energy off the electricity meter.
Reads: 35 kWh
